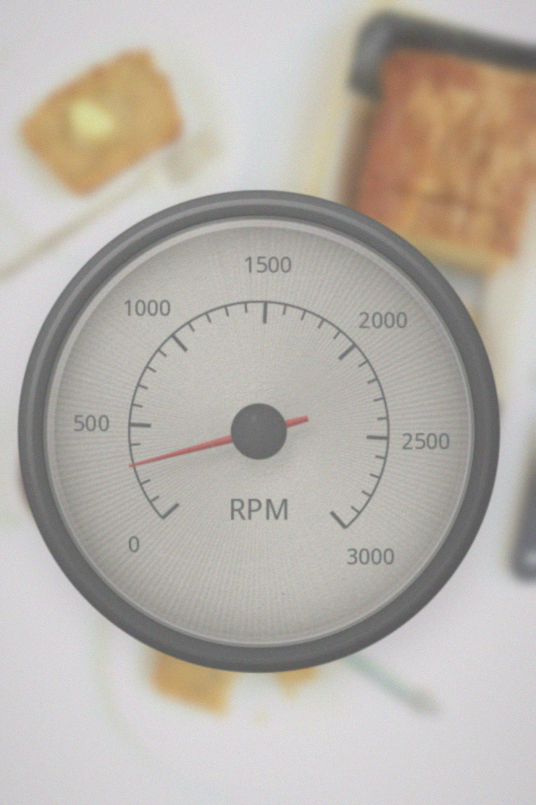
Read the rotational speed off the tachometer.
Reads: 300 rpm
